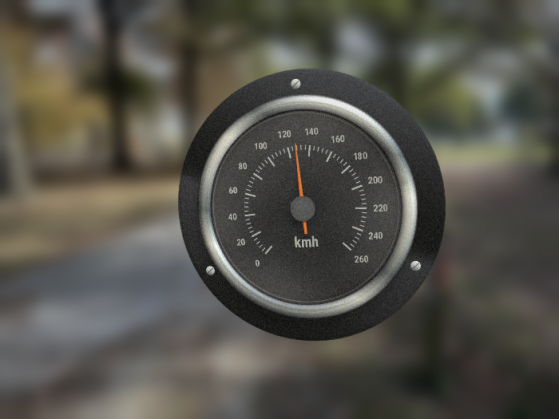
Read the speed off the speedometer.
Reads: 128 km/h
